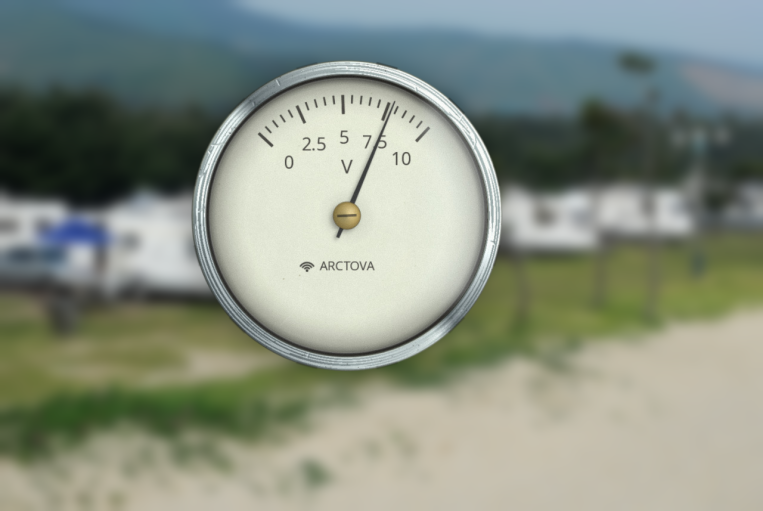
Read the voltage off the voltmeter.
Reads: 7.75 V
